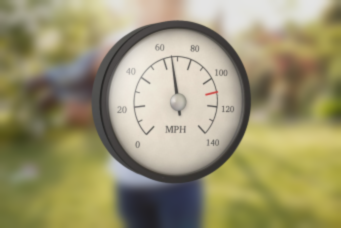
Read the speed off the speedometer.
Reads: 65 mph
